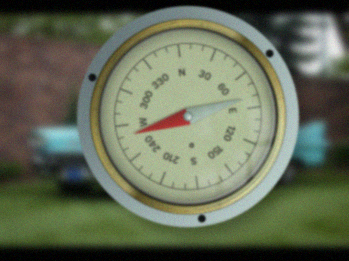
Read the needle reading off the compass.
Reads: 260 °
